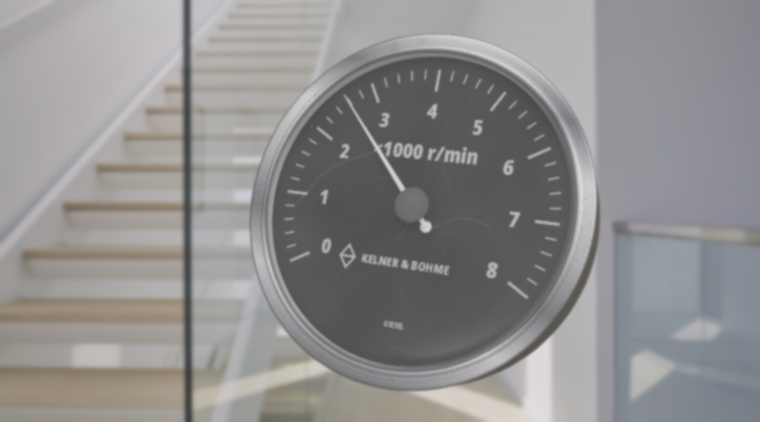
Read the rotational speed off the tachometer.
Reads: 2600 rpm
